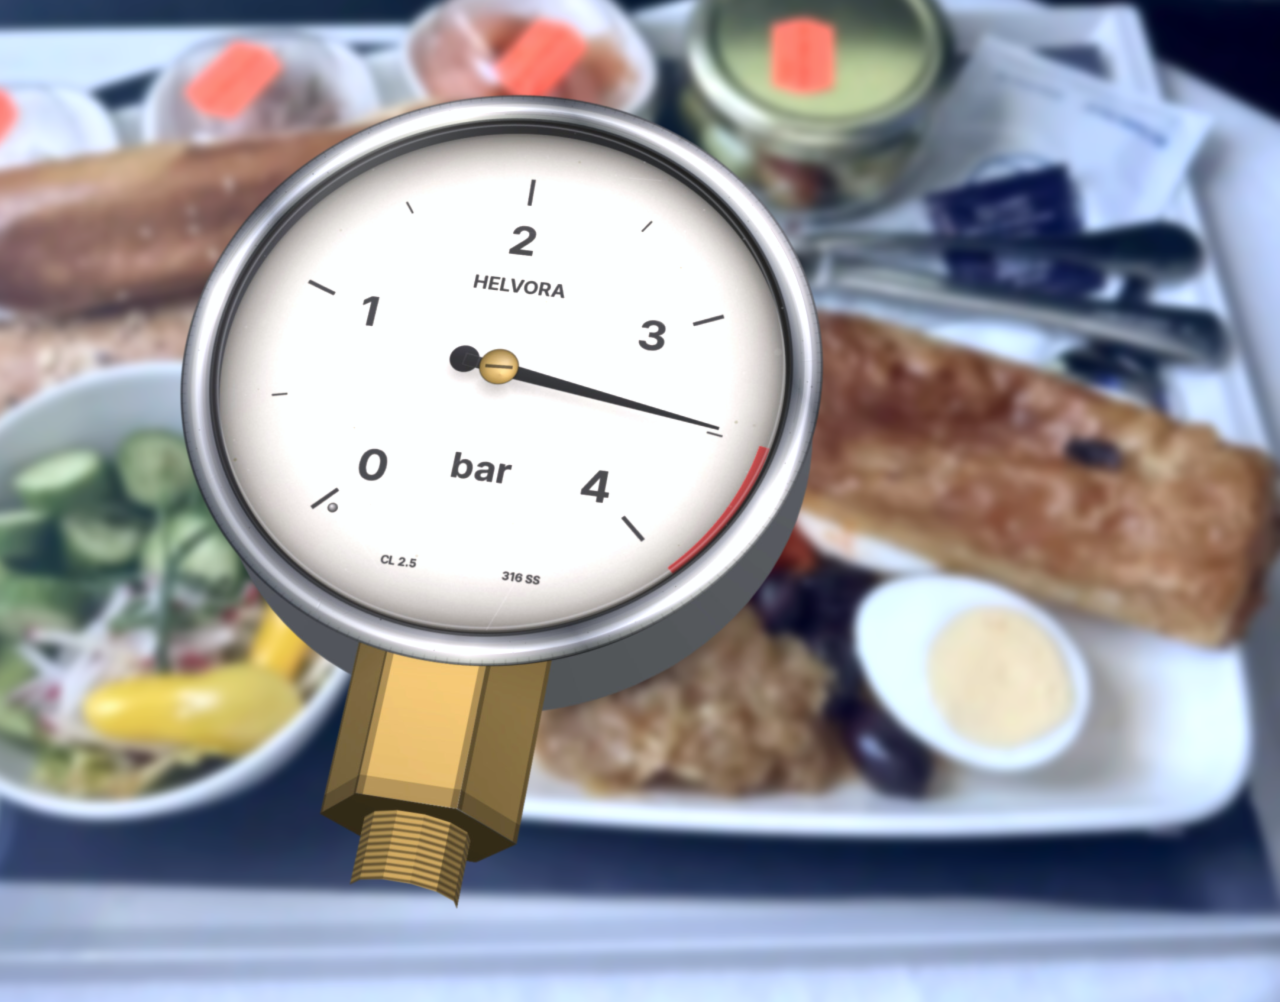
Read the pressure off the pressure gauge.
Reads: 3.5 bar
